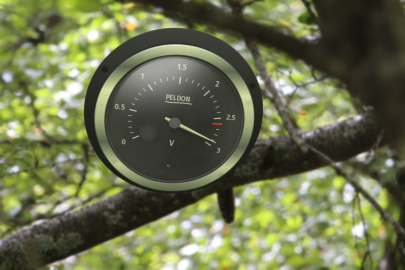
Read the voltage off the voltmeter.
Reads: 2.9 V
